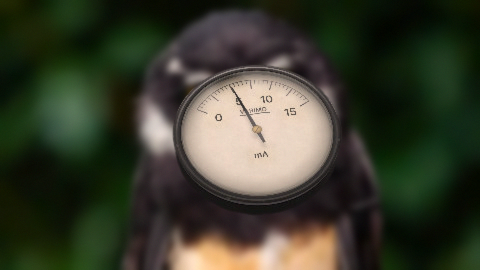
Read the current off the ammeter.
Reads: 5 mA
